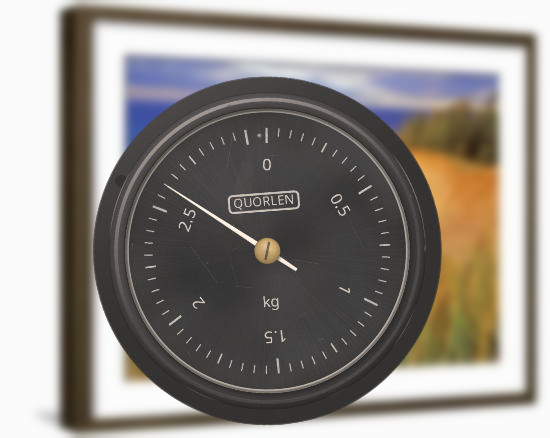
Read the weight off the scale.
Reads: 2.6 kg
